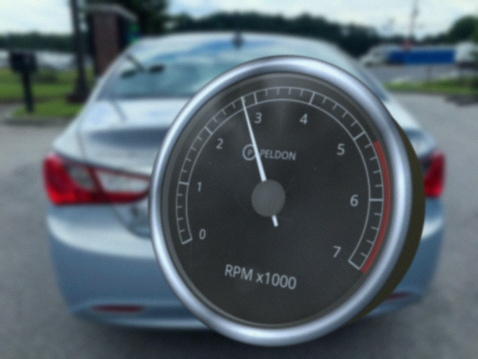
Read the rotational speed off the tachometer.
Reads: 2800 rpm
